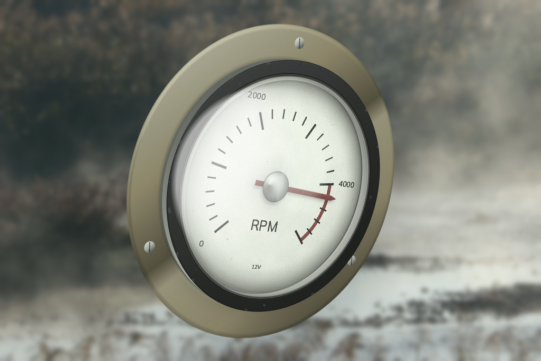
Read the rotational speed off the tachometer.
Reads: 4200 rpm
